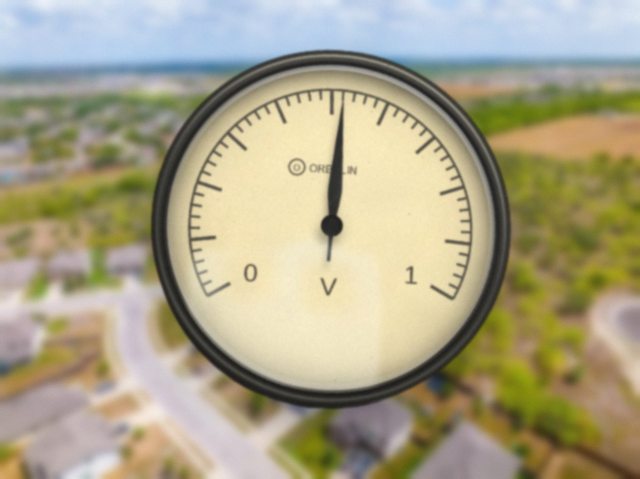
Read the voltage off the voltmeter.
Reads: 0.52 V
